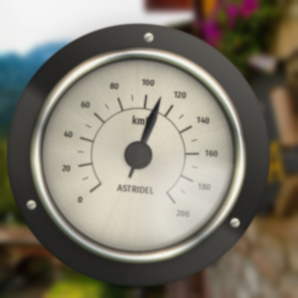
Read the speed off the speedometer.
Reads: 110 km/h
